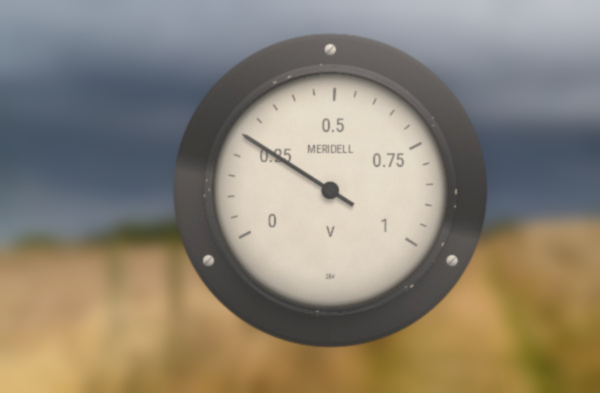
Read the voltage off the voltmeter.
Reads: 0.25 V
